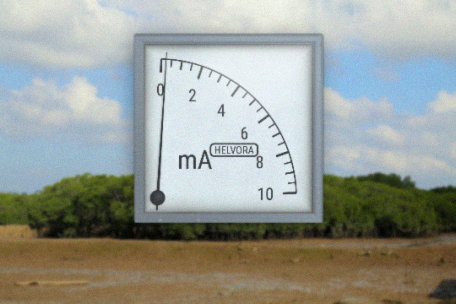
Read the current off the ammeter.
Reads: 0.25 mA
